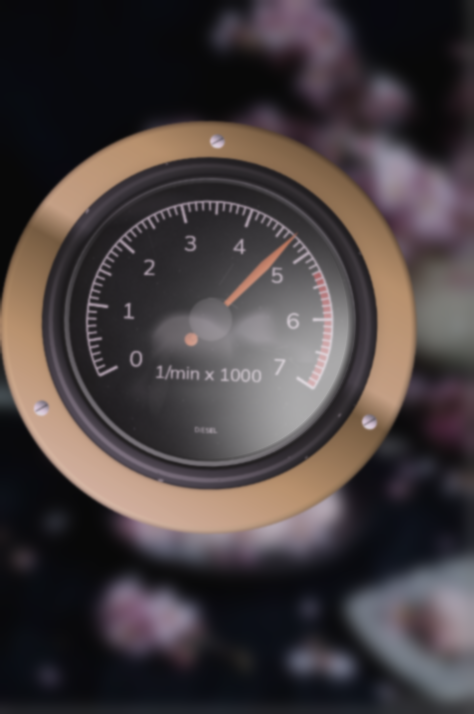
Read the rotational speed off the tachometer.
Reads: 4700 rpm
